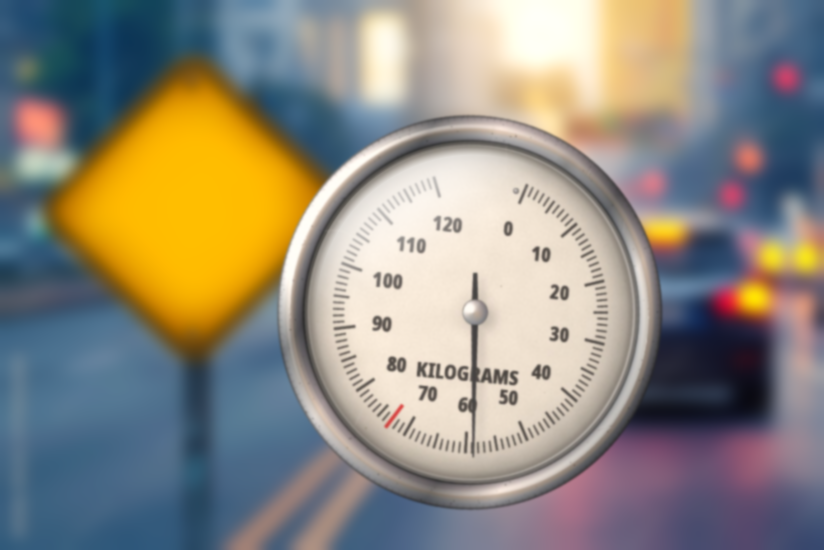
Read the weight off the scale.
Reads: 59 kg
